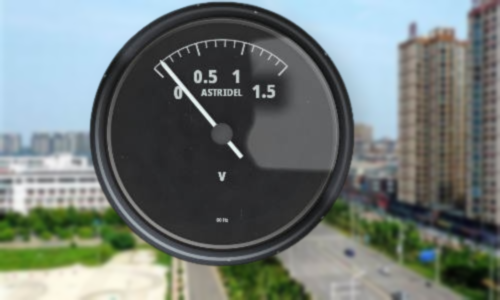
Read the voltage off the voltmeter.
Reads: 0.1 V
